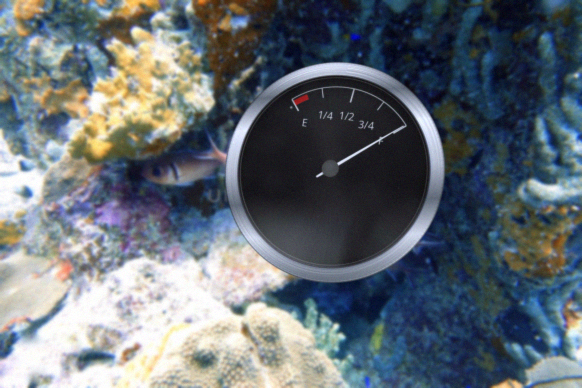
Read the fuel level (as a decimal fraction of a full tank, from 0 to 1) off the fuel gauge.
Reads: 1
